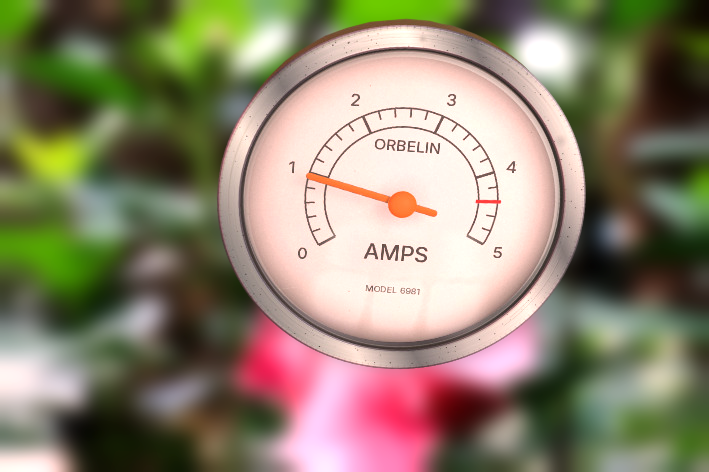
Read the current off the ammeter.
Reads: 1 A
